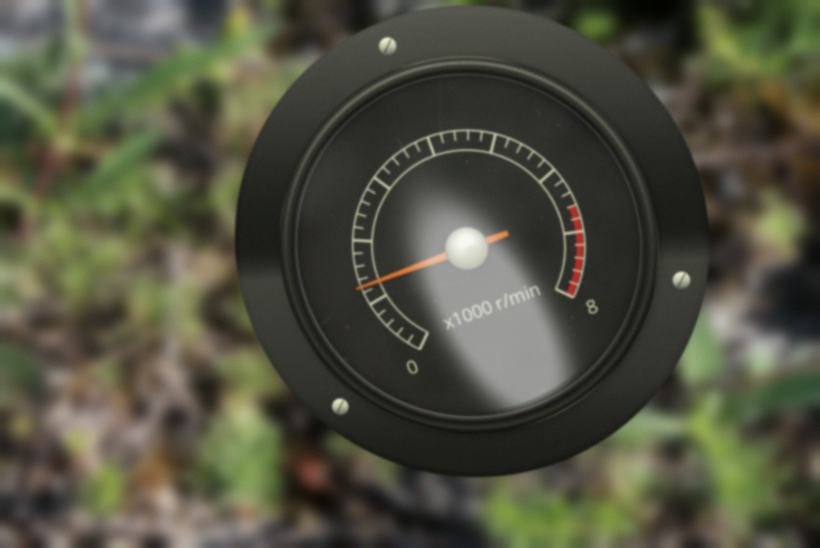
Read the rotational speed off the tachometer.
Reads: 1300 rpm
